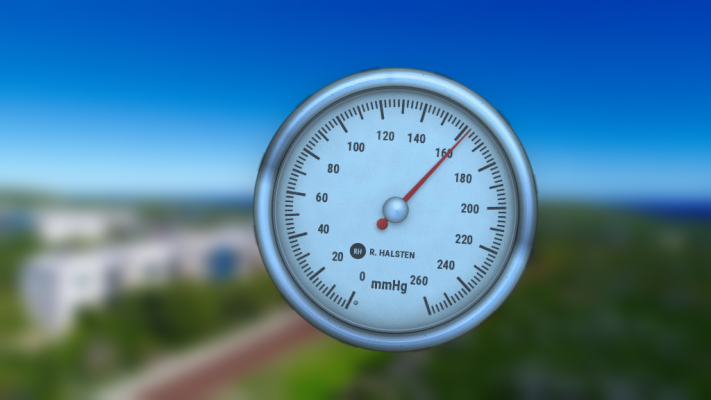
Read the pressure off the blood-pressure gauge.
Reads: 162 mmHg
